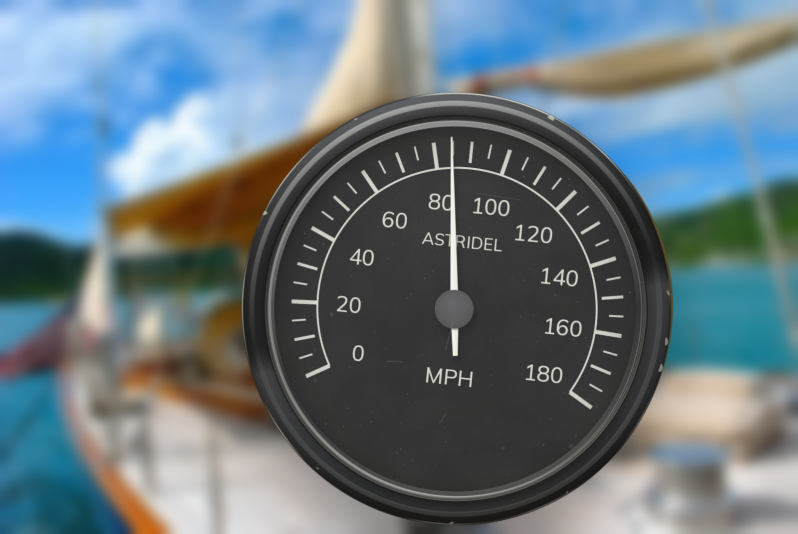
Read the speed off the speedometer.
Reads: 85 mph
